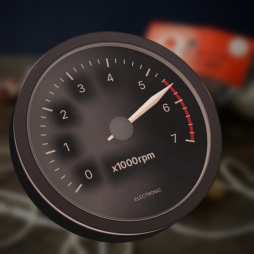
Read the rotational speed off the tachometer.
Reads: 5600 rpm
